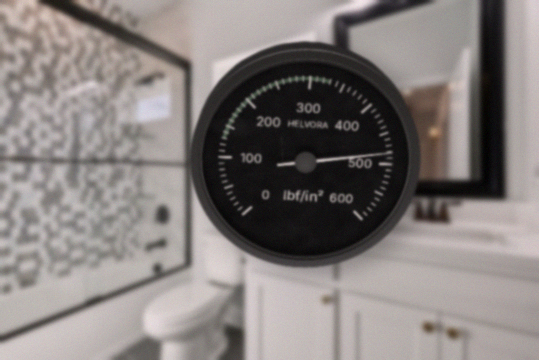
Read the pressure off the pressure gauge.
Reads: 480 psi
